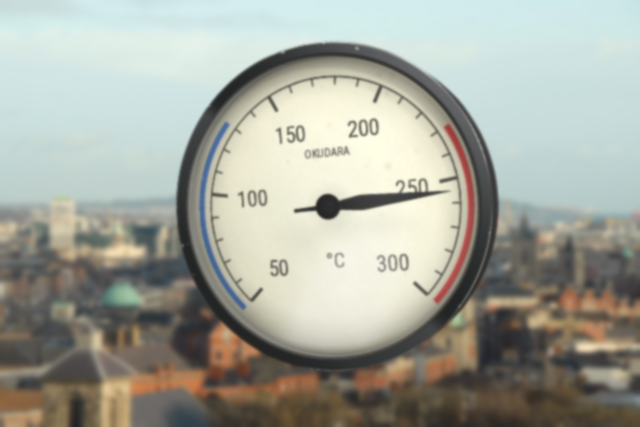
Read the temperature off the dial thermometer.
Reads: 255 °C
